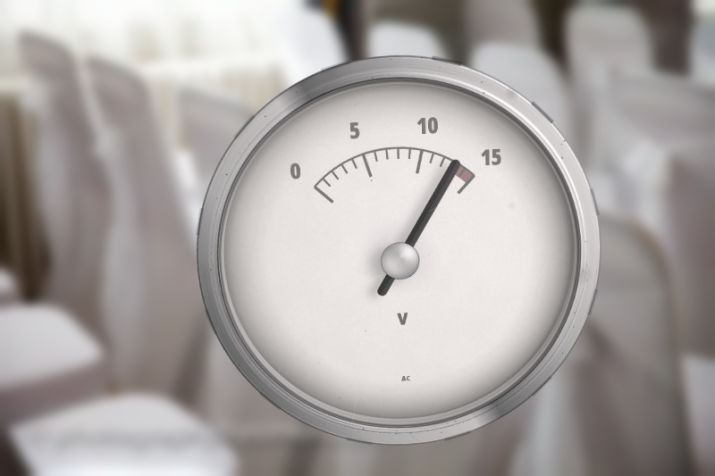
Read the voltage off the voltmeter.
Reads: 13 V
